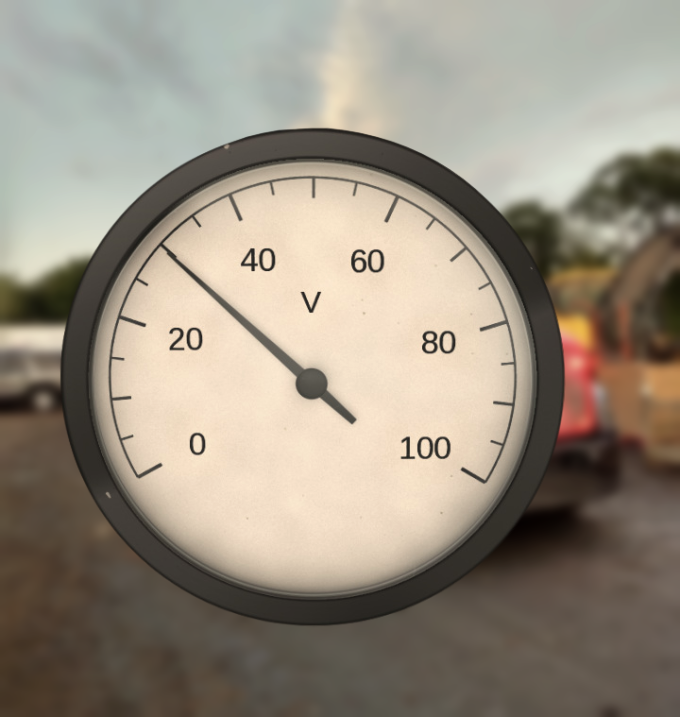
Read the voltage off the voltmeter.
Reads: 30 V
